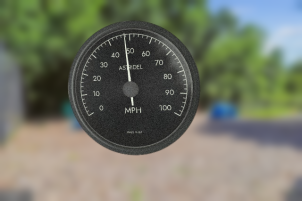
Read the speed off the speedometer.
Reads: 48 mph
